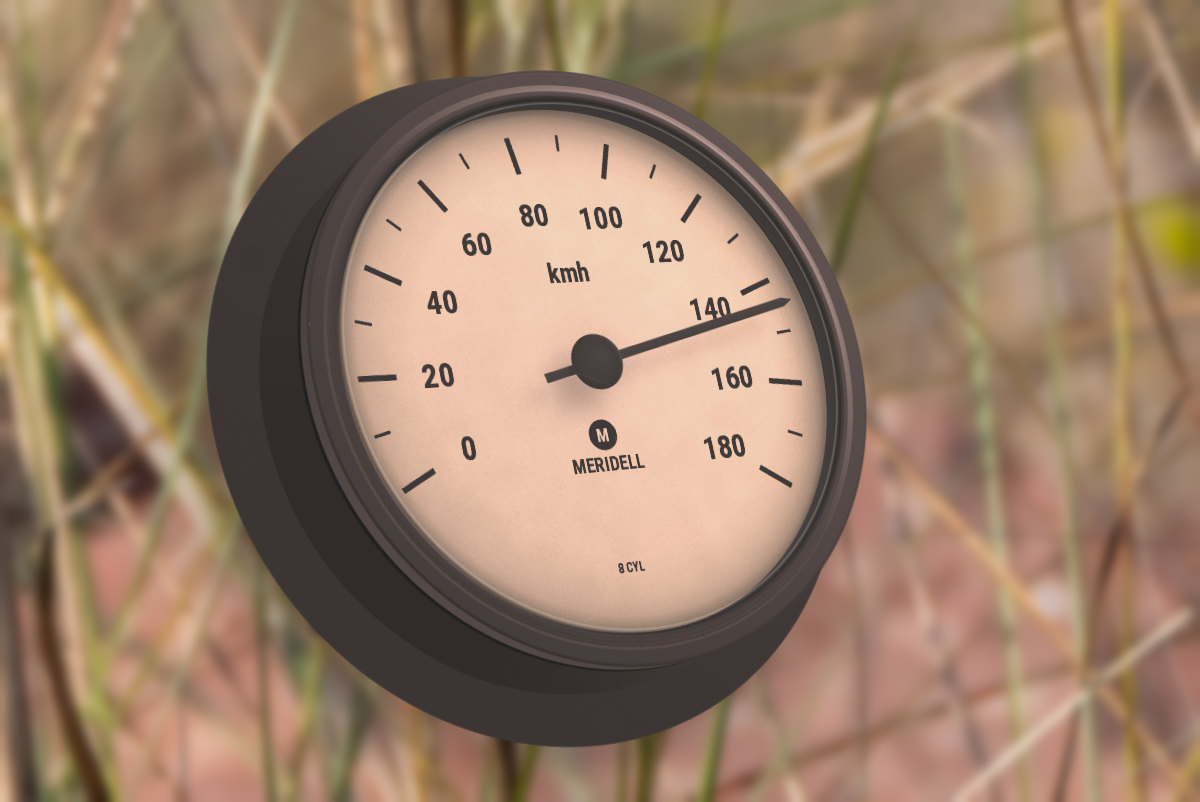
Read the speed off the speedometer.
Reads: 145 km/h
